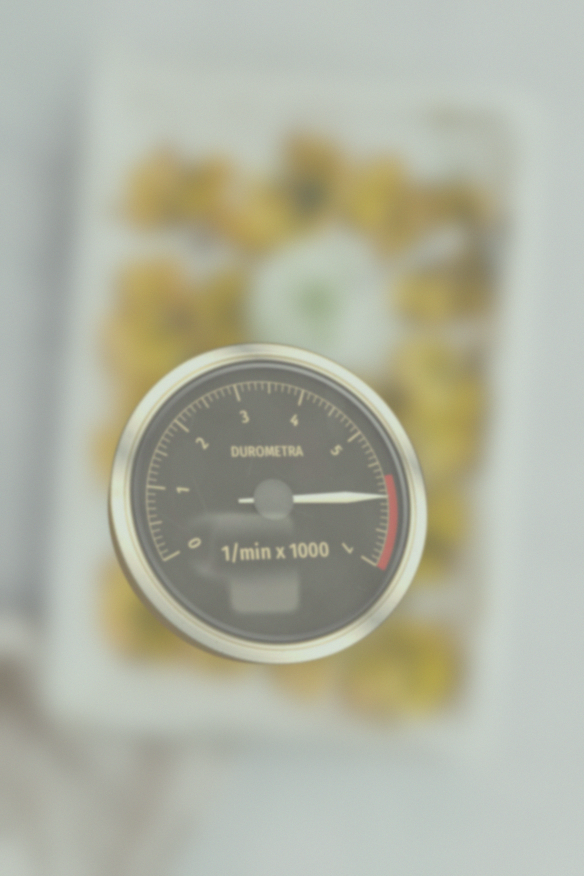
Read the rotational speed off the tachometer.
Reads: 6000 rpm
